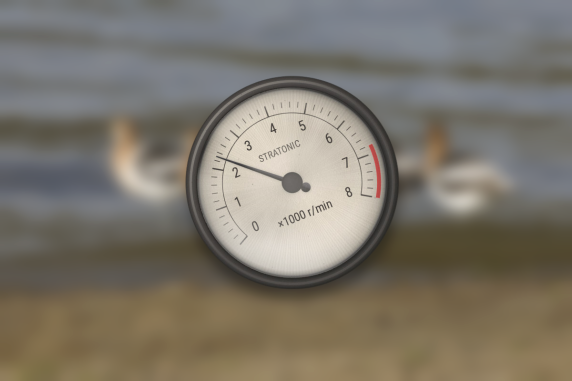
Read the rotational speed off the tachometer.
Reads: 2300 rpm
